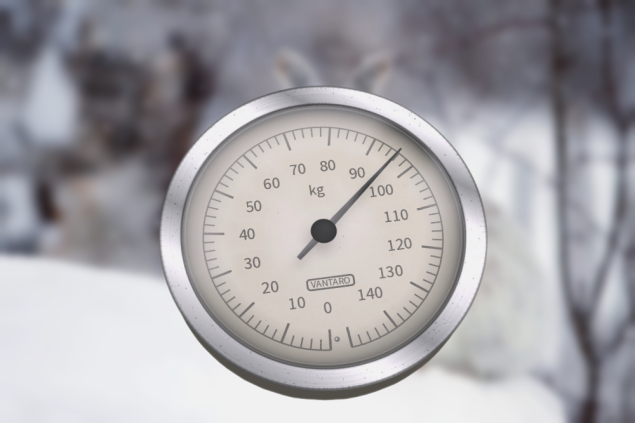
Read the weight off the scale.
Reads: 96 kg
